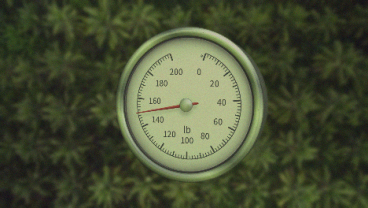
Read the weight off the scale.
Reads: 150 lb
